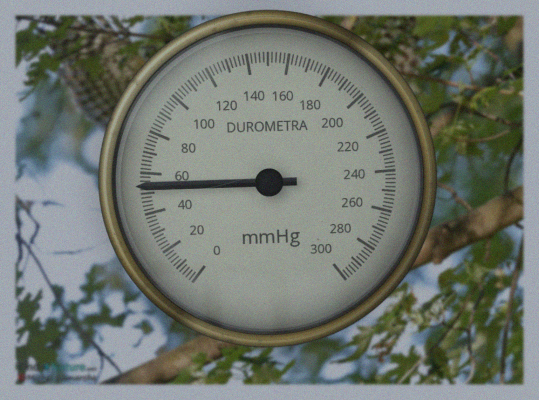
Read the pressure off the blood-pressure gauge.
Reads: 54 mmHg
